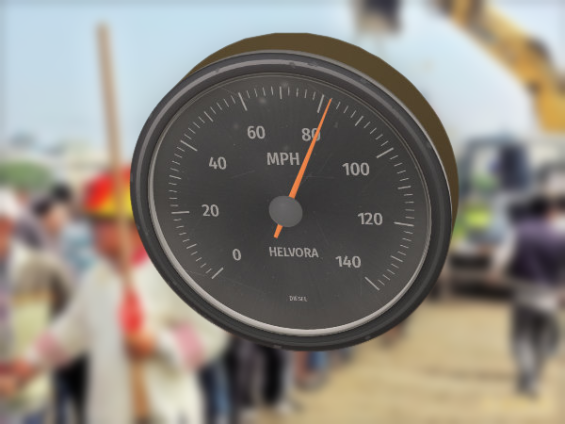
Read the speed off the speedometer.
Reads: 82 mph
